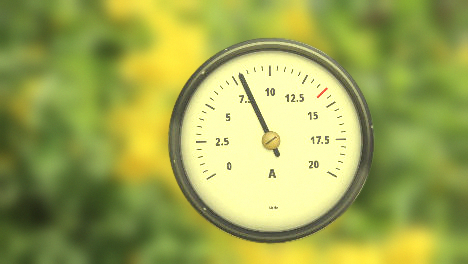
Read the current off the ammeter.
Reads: 8 A
